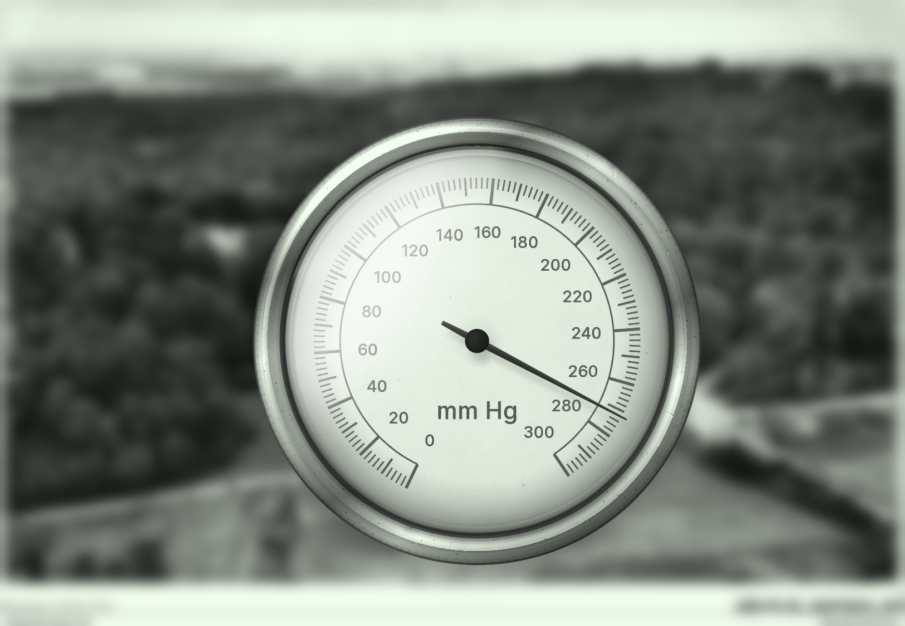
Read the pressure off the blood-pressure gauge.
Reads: 272 mmHg
